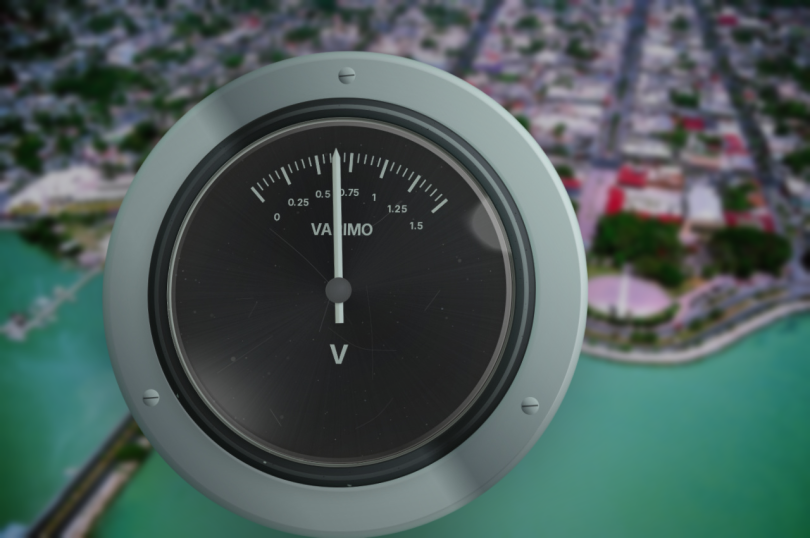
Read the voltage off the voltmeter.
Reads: 0.65 V
